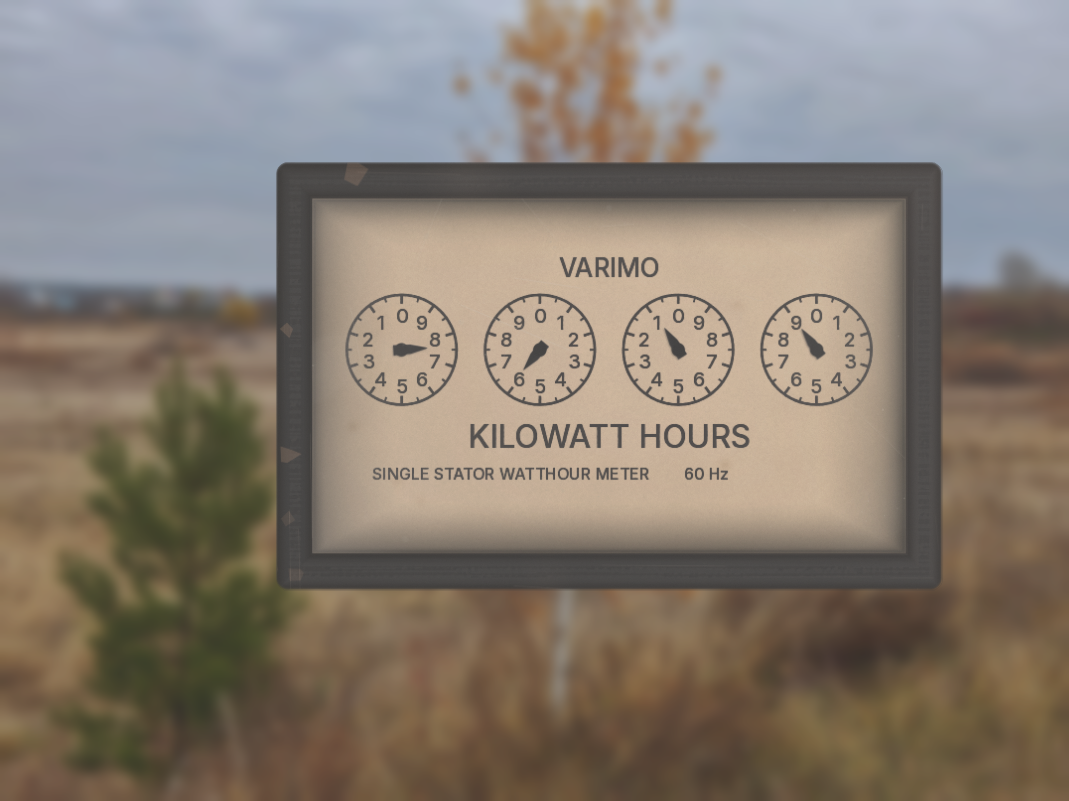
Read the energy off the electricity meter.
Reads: 7609 kWh
